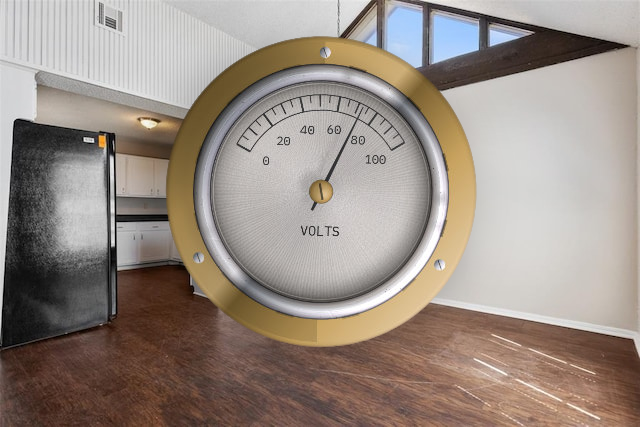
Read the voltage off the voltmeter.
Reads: 72.5 V
